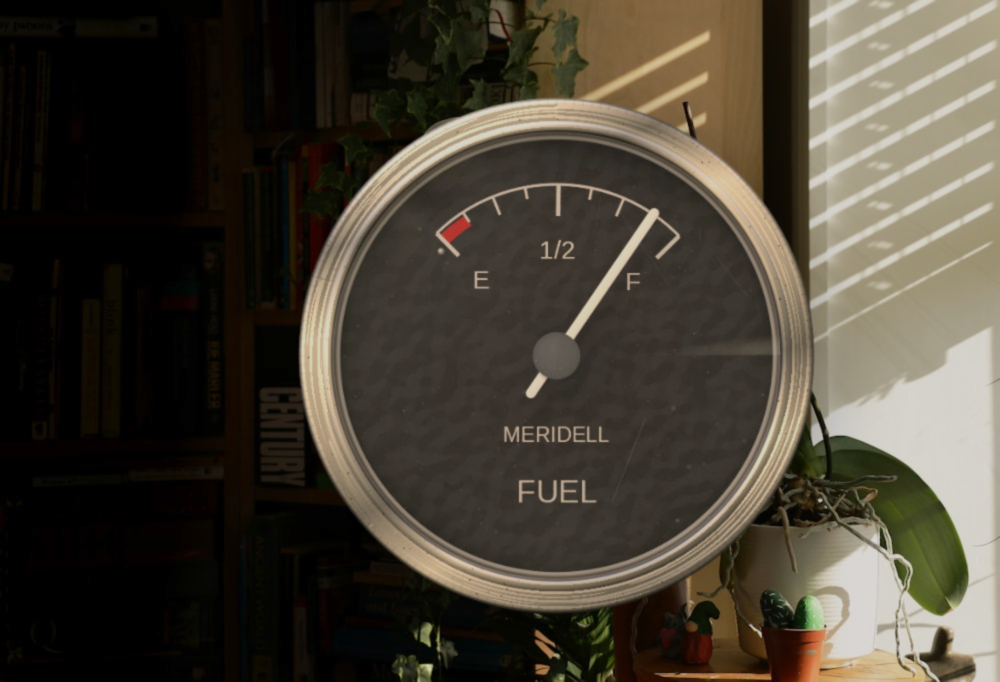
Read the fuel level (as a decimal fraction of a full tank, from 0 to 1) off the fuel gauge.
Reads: 0.875
